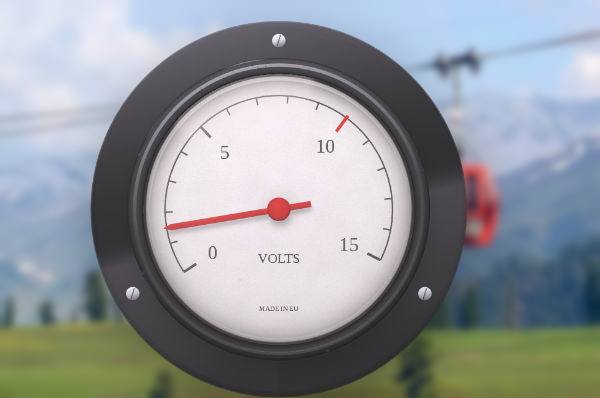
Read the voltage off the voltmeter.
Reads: 1.5 V
